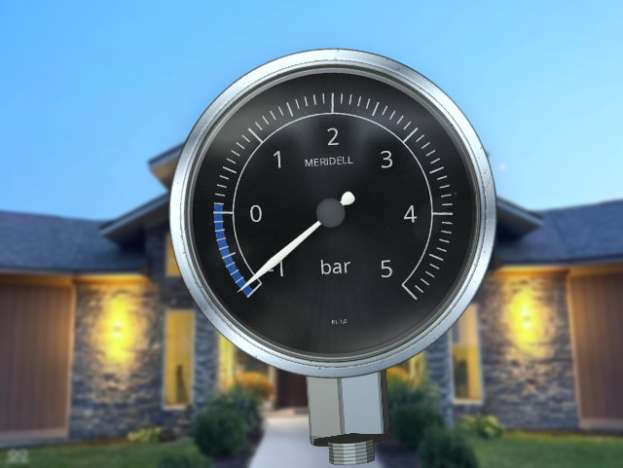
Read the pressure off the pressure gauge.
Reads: -0.9 bar
